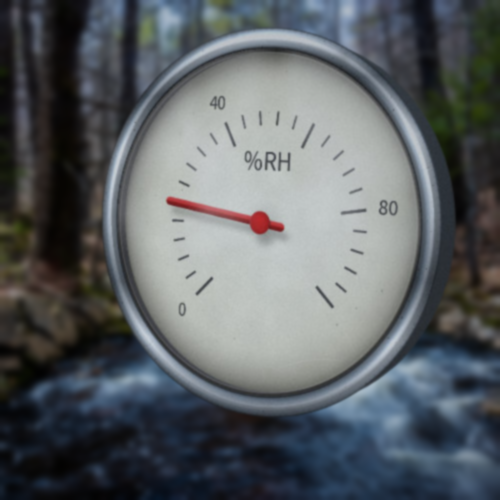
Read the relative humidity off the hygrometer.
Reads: 20 %
